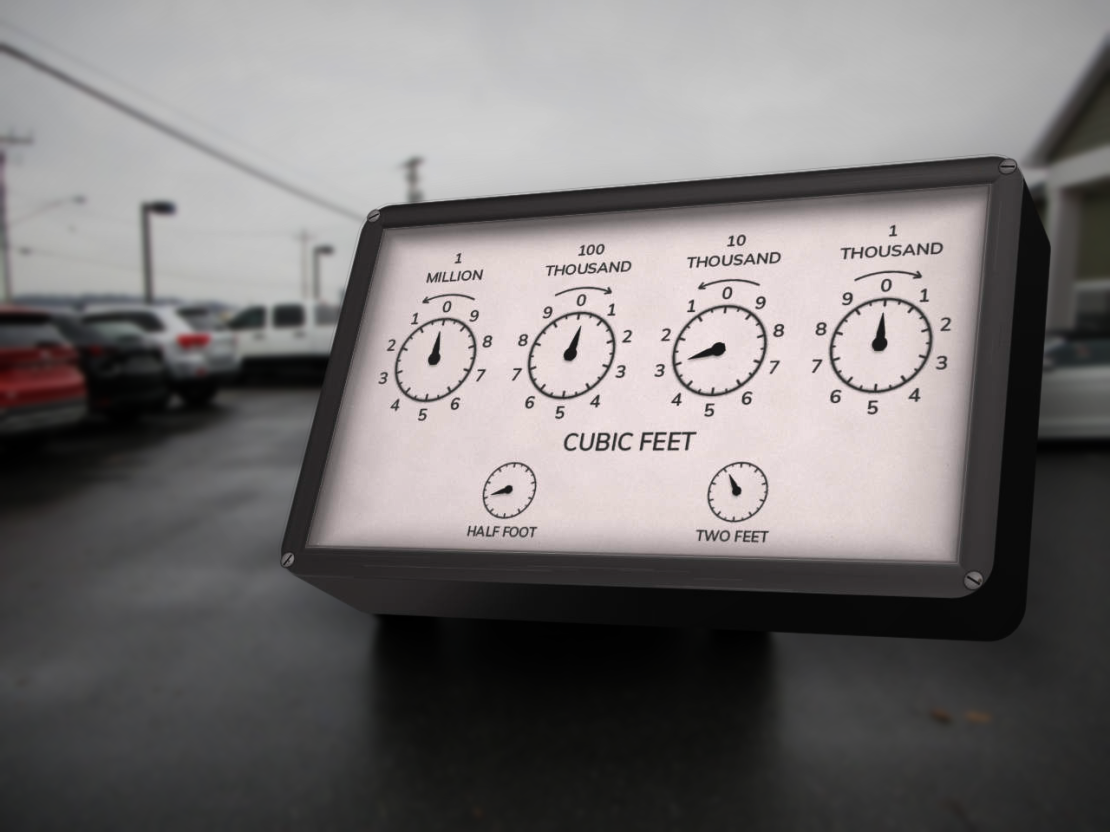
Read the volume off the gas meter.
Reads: 3000 ft³
